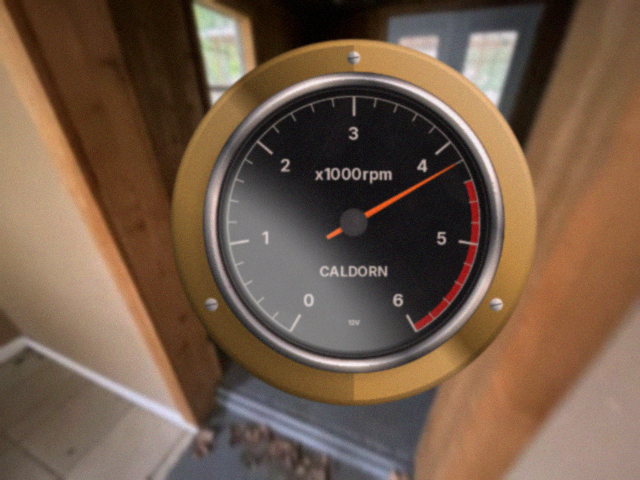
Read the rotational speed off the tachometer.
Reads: 4200 rpm
